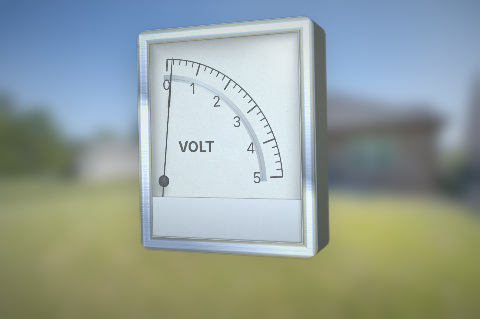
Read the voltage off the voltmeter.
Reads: 0.2 V
